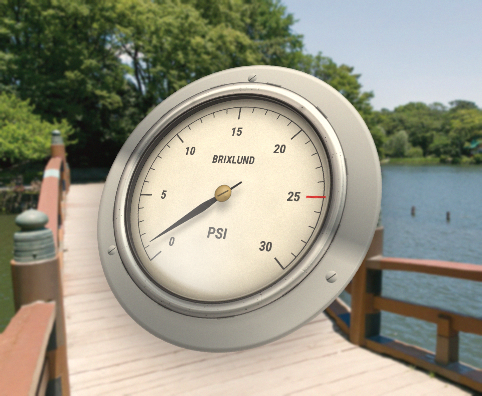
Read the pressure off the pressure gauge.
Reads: 1 psi
